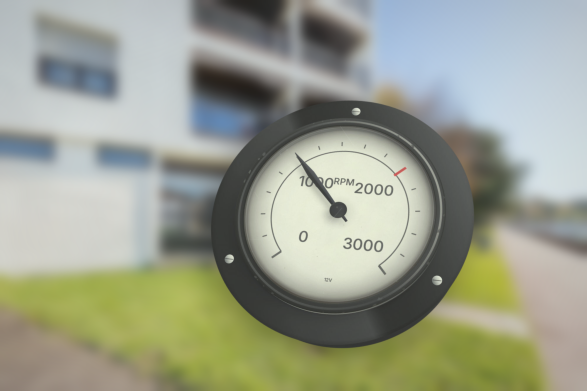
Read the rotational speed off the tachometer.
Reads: 1000 rpm
